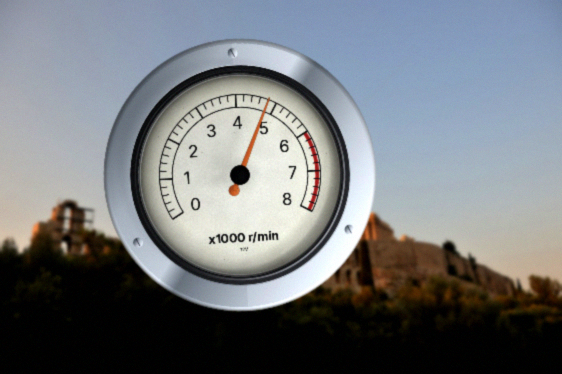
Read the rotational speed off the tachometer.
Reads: 4800 rpm
